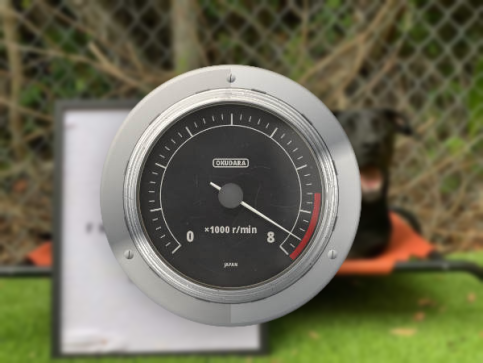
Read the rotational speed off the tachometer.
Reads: 7600 rpm
